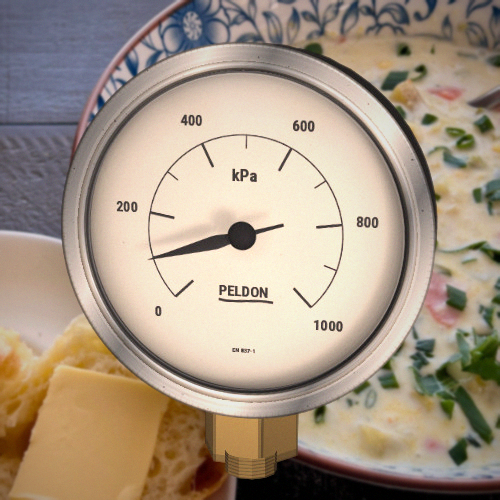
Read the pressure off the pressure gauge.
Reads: 100 kPa
